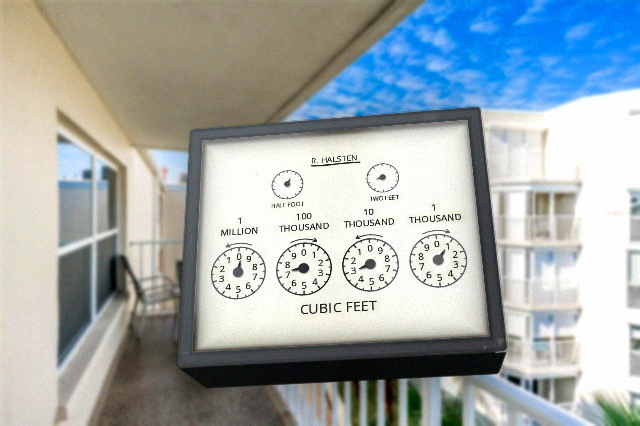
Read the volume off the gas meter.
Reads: 973100 ft³
